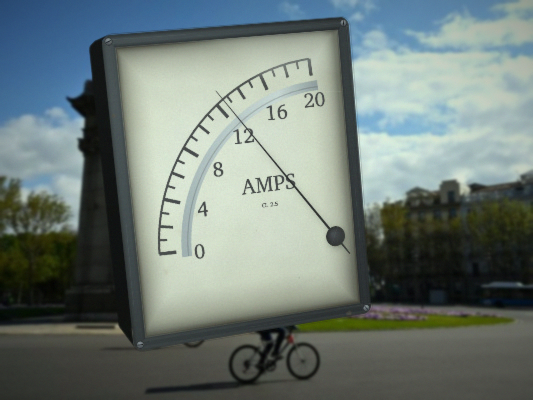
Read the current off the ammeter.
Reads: 12.5 A
